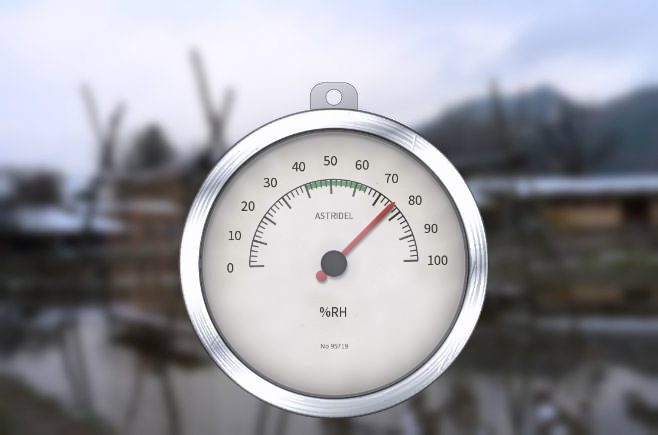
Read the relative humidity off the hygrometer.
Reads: 76 %
